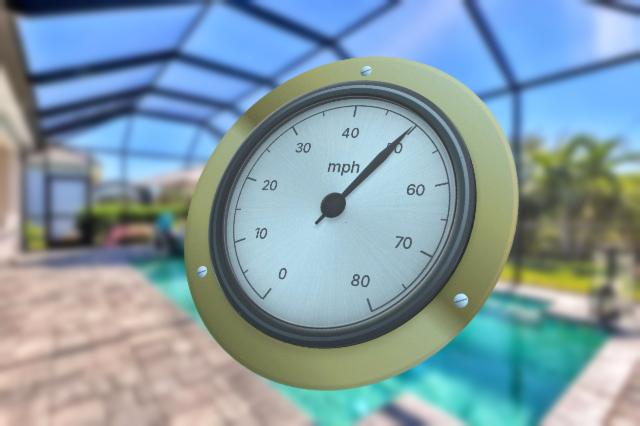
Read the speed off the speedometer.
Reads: 50 mph
